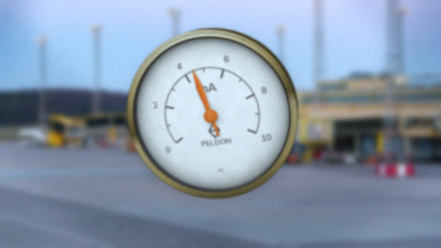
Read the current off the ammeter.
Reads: 4.5 mA
